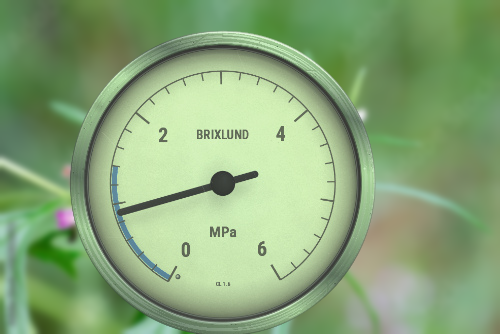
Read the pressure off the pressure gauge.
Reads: 0.9 MPa
